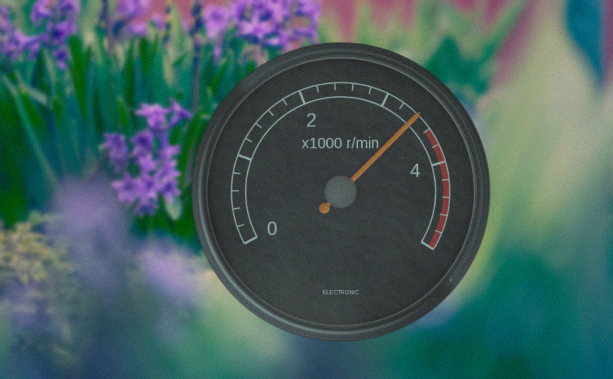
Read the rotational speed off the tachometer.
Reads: 3400 rpm
